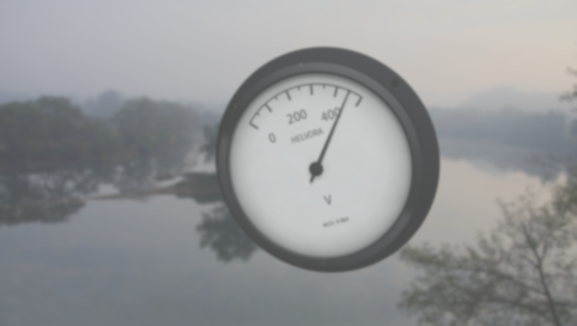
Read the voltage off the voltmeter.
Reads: 450 V
